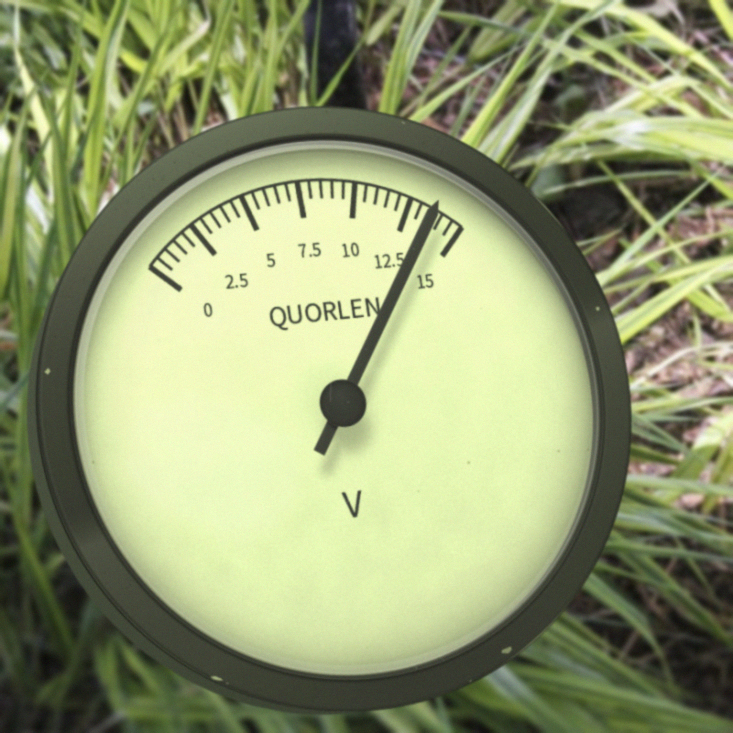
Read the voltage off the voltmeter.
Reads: 13.5 V
